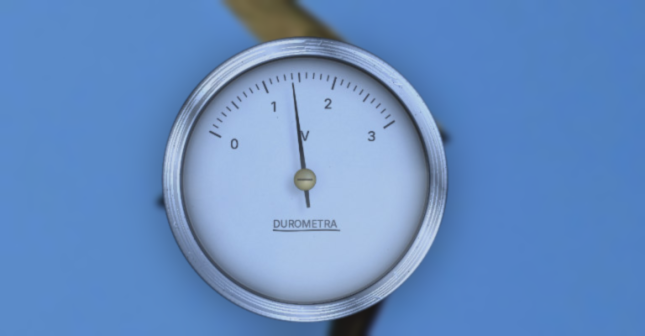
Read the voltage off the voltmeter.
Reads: 1.4 V
